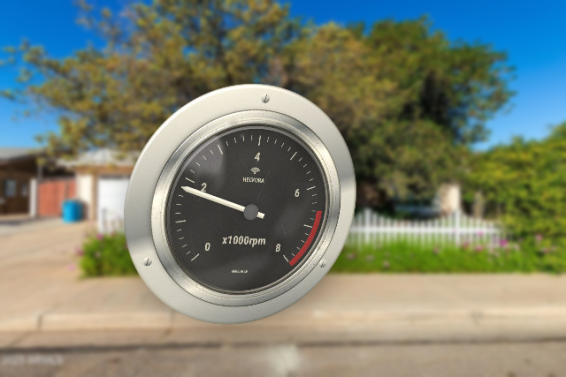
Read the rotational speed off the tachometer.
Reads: 1800 rpm
